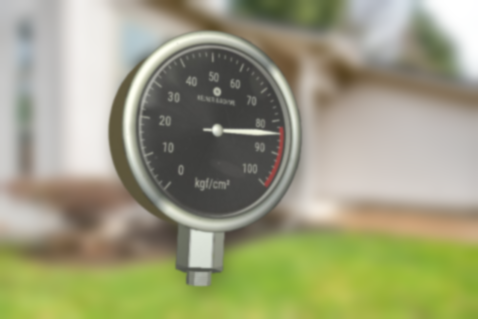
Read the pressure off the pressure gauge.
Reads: 84 kg/cm²
